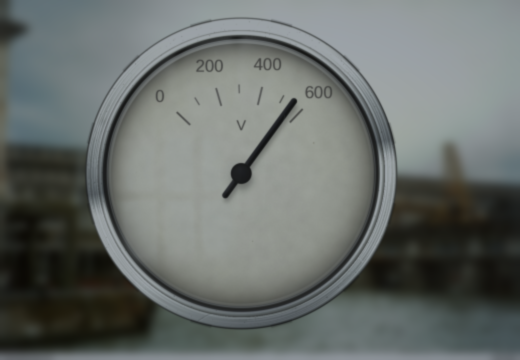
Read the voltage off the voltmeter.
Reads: 550 V
